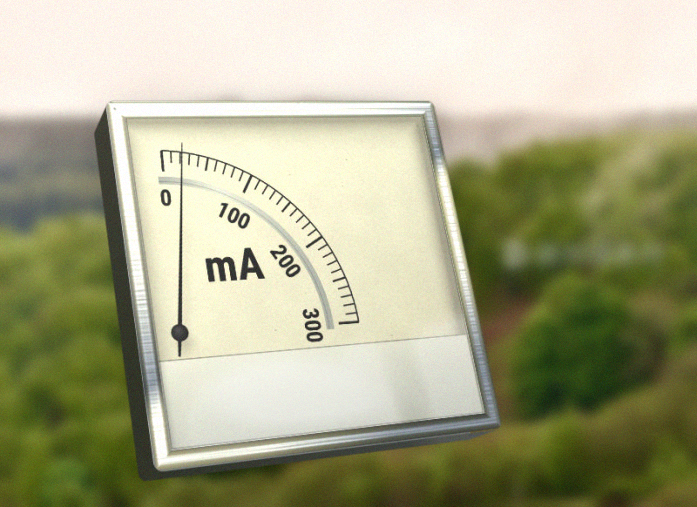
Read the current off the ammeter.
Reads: 20 mA
